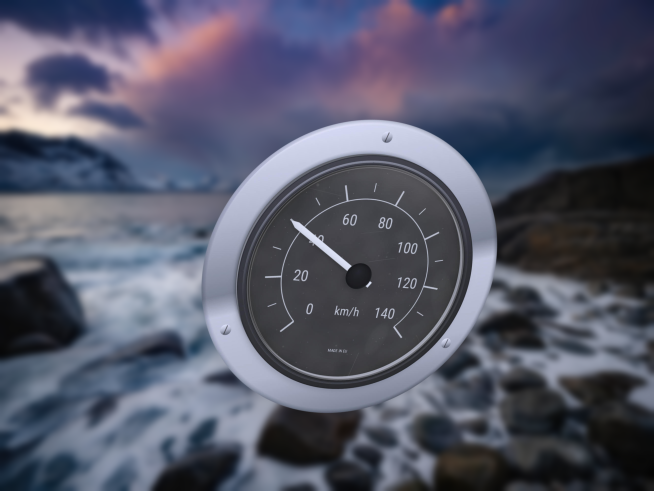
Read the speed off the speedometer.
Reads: 40 km/h
